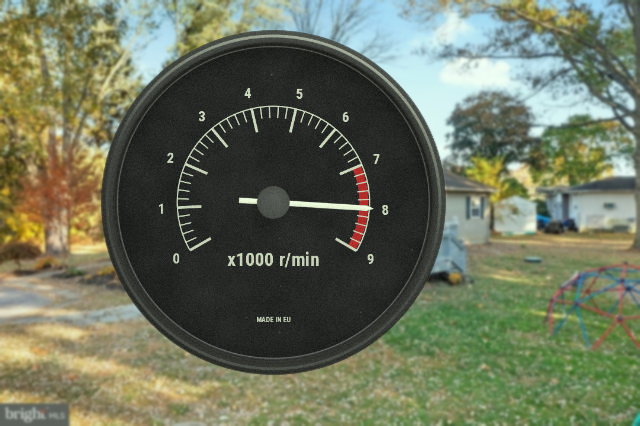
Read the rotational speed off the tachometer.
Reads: 8000 rpm
